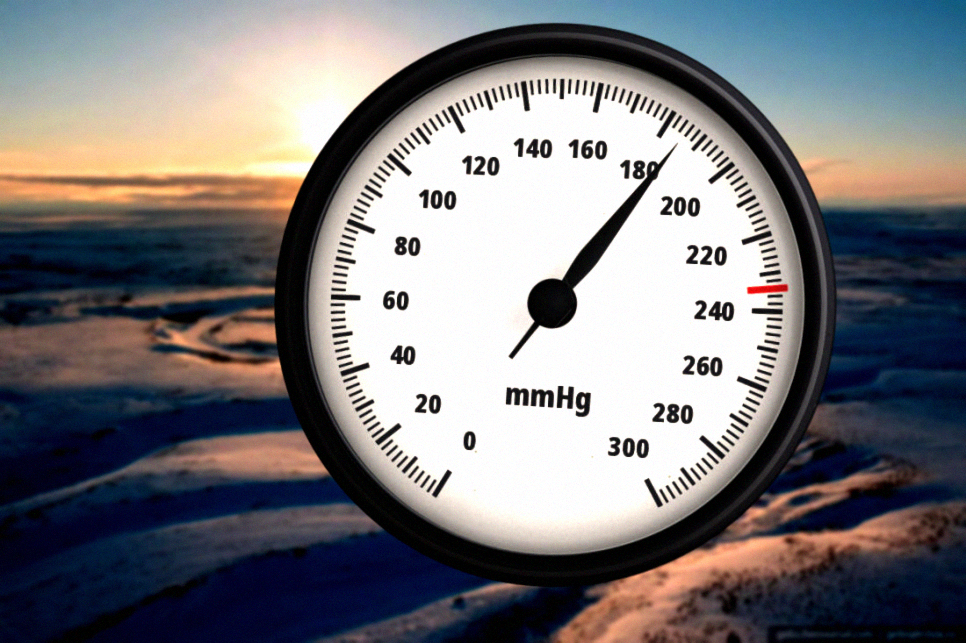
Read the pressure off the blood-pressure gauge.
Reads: 186 mmHg
